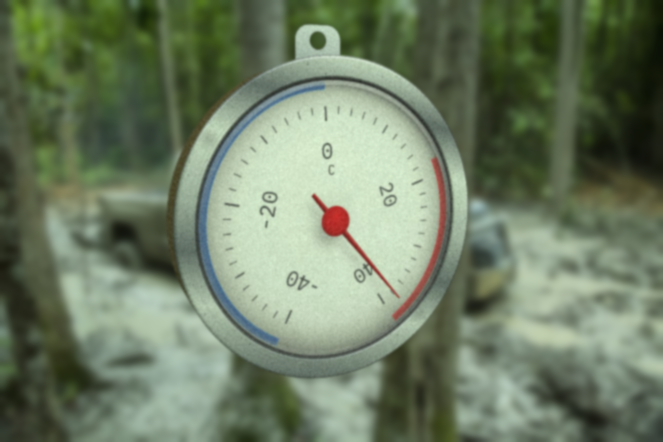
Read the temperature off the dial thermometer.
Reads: 38 °C
